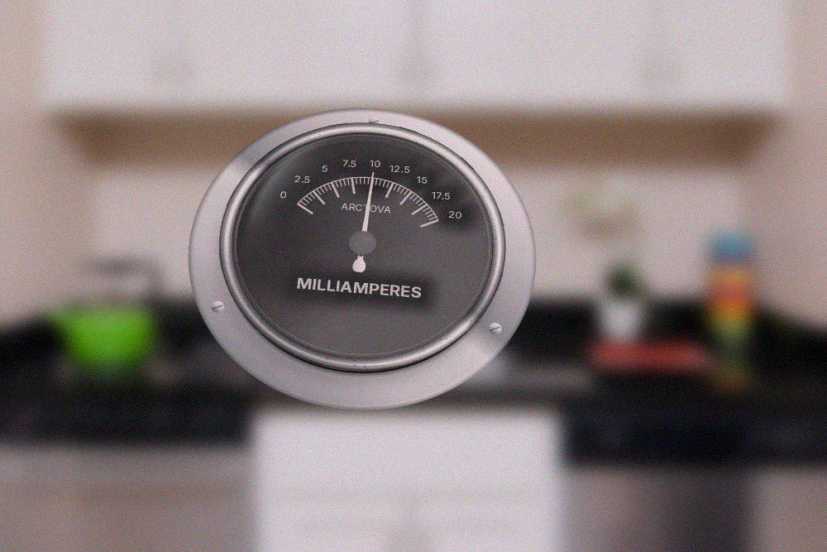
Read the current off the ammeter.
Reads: 10 mA
